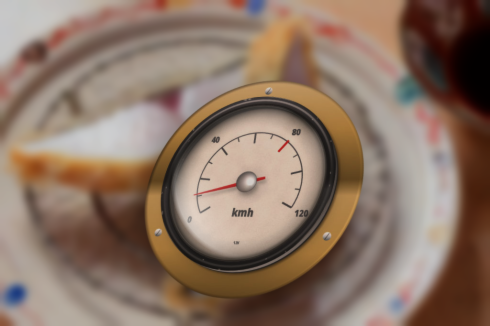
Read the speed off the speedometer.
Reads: 10 km/h
